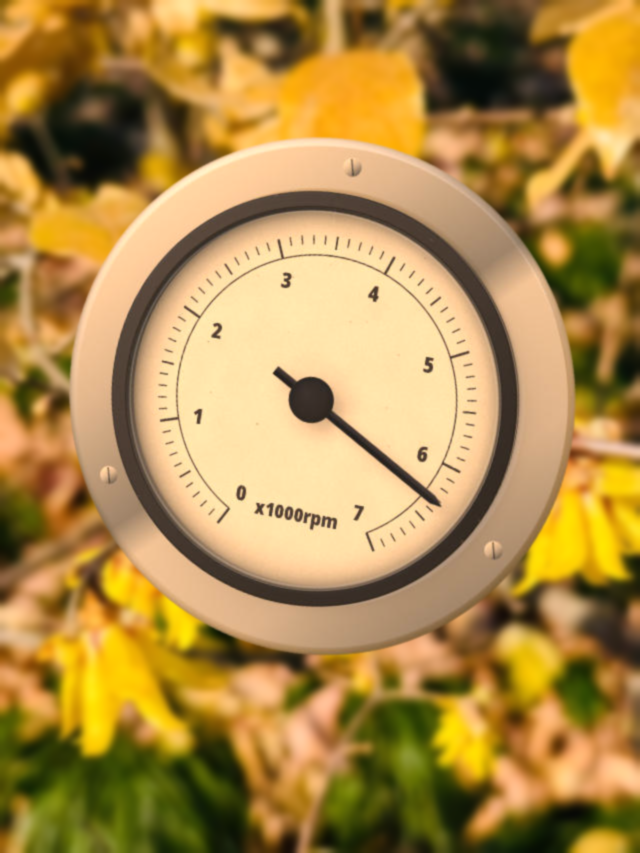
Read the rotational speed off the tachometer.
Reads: 6300 rpm
